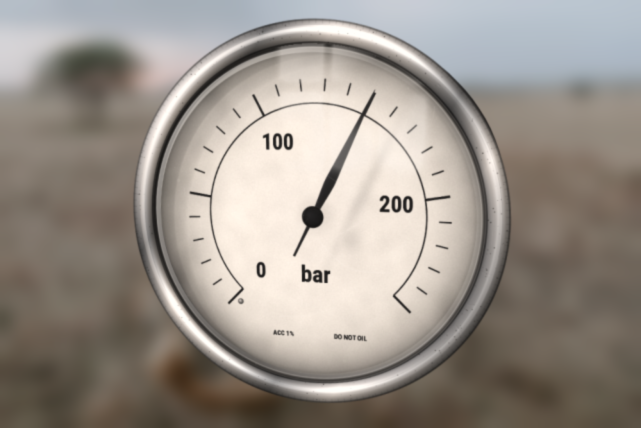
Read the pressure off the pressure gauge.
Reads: 150 bar
